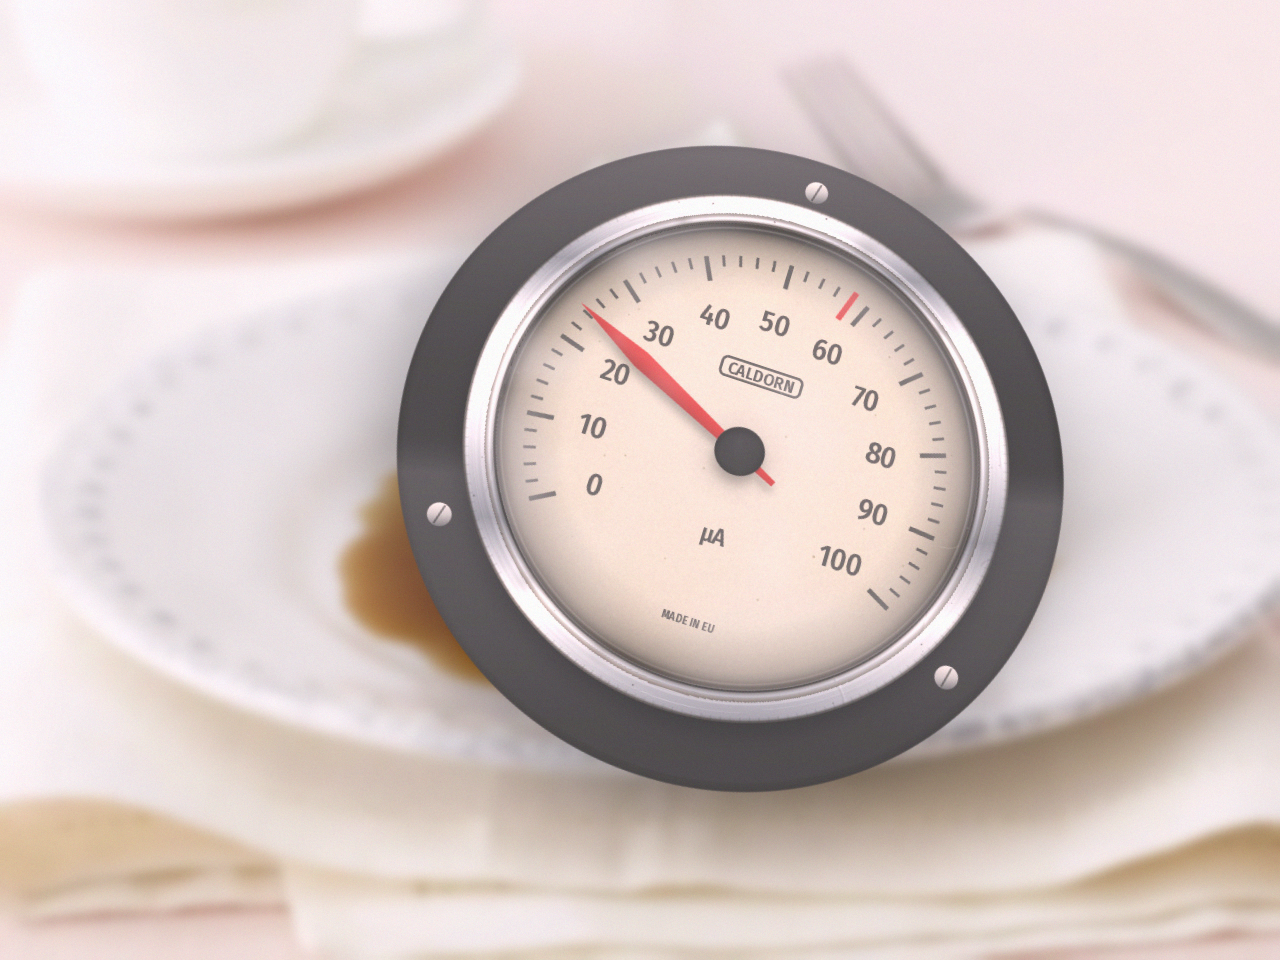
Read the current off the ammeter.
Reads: 24 µA
